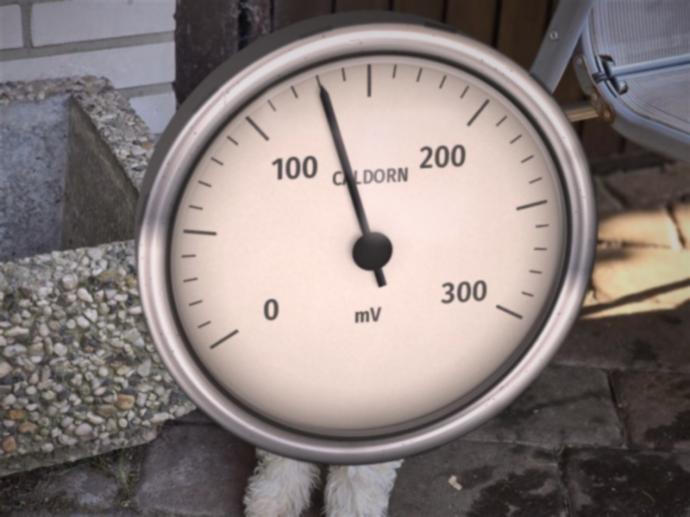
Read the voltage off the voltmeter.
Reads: 130 mV
